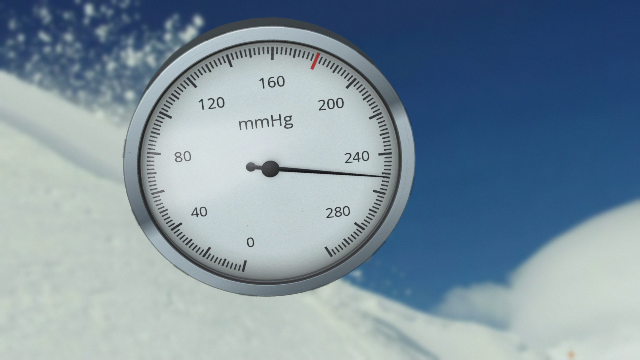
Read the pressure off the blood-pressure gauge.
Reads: 250 mmHg
